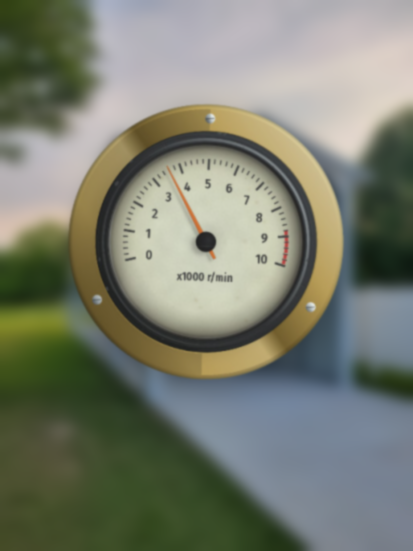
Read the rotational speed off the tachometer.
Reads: 3600 rpm
